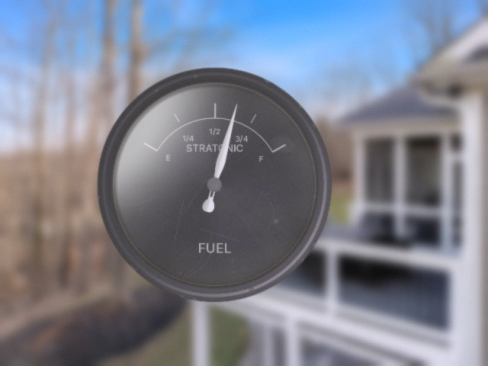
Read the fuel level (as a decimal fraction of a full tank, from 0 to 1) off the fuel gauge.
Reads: 0.625
